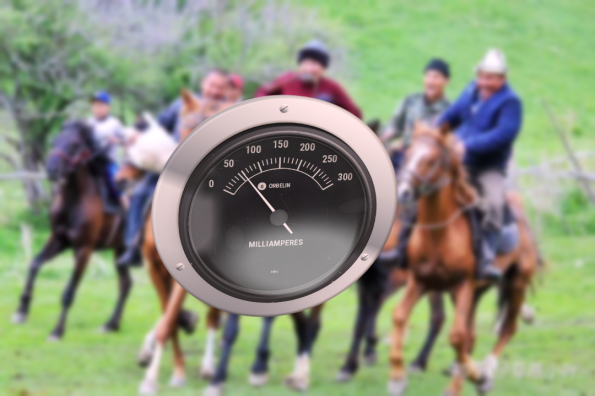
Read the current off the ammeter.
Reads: 60 mA
